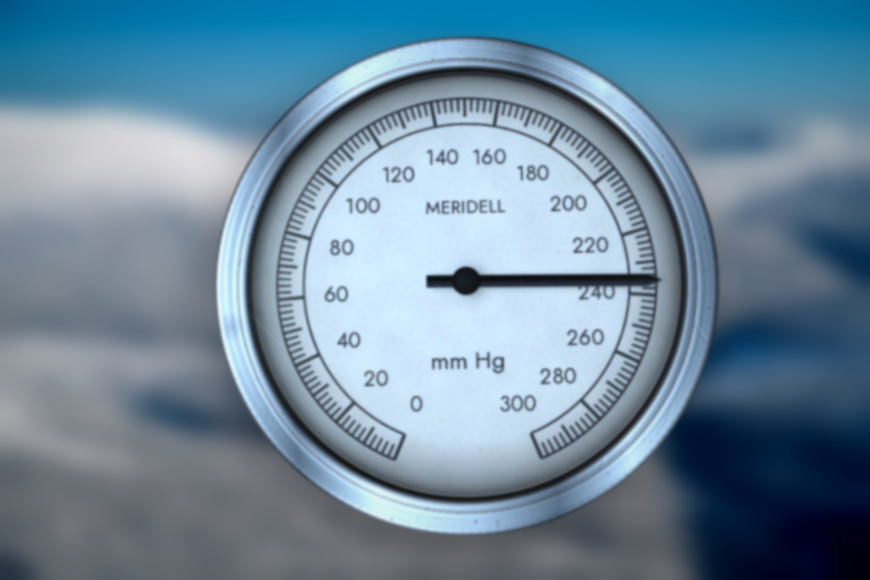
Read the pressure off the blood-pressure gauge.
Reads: 236 mmHg
